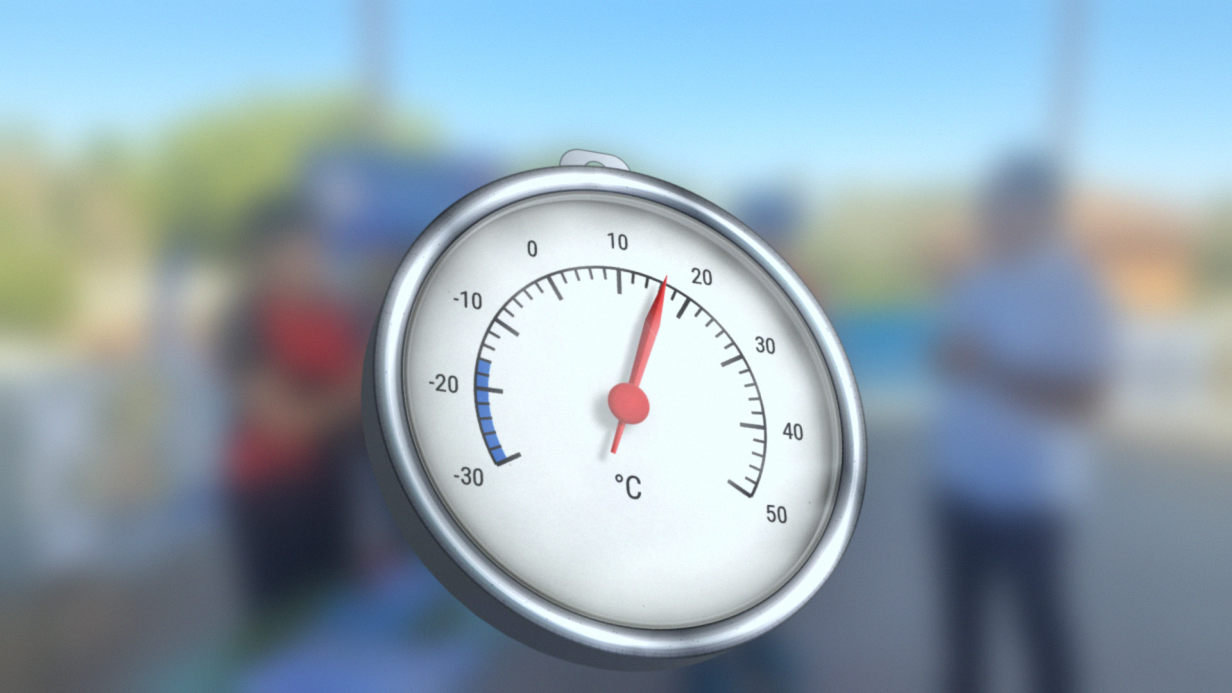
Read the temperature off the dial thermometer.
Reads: 16 °C
